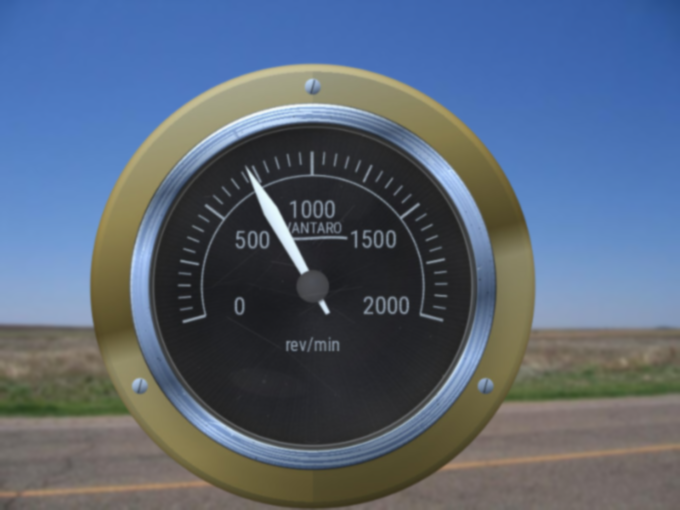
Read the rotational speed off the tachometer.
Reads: 725 rpm
